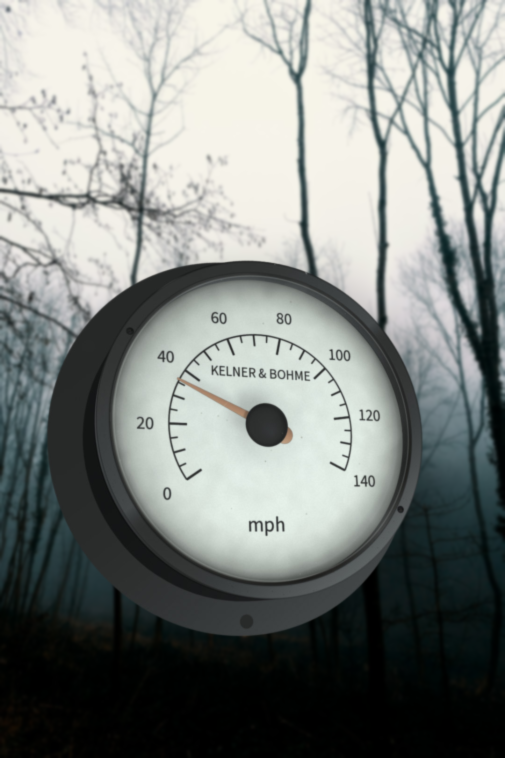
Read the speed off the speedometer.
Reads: 35 mph
